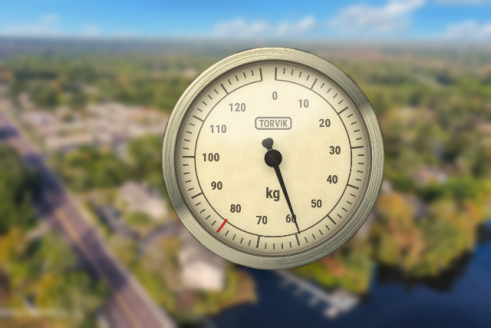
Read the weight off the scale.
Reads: 59 kg
